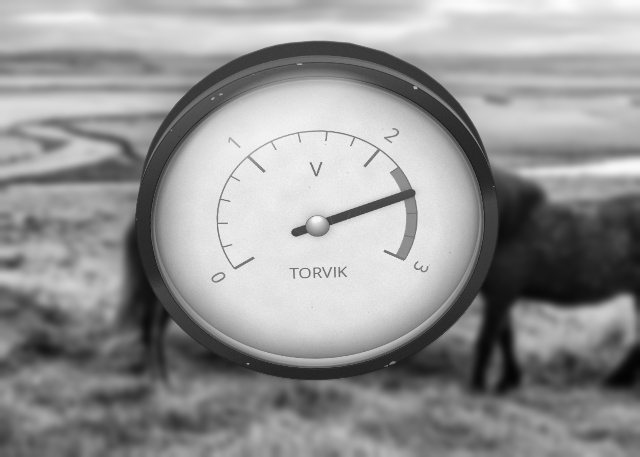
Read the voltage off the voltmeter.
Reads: 2.4 V
